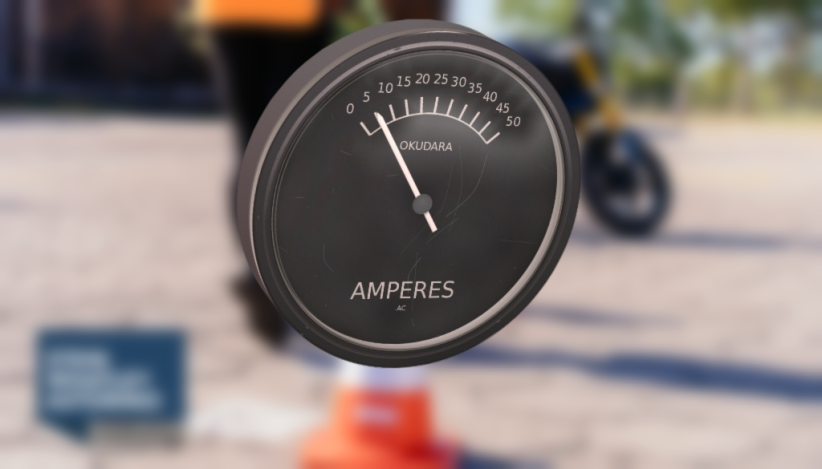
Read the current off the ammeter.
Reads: 5 A
